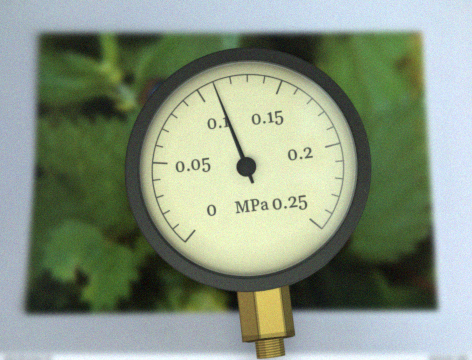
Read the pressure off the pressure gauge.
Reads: 0.11 MPa
